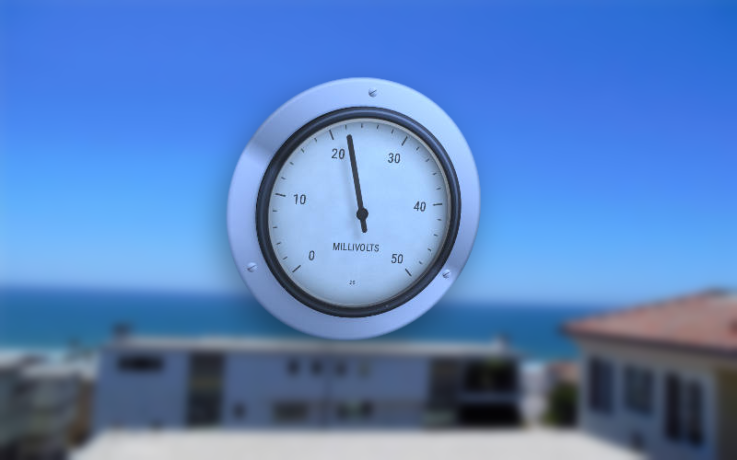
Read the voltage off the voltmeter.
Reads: 22 mV
